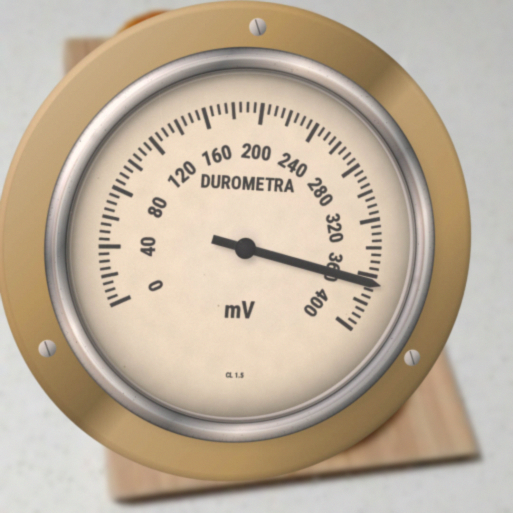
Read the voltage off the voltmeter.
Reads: 365 mV
